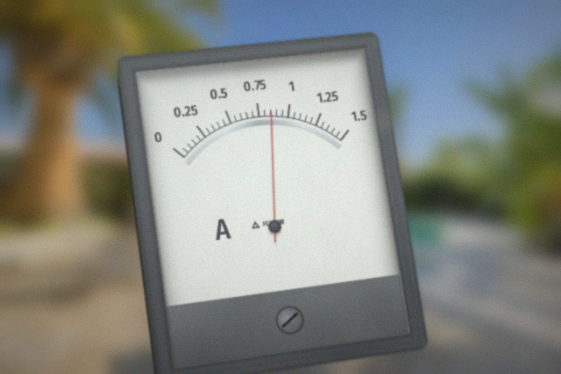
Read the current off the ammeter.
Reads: 0.85 A
